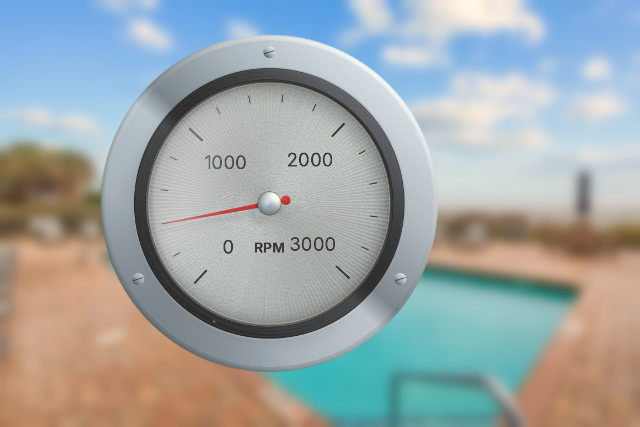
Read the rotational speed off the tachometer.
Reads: 400 rpm
